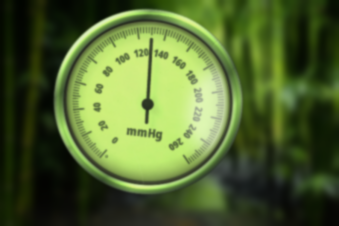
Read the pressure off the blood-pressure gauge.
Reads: 130 mmHg
